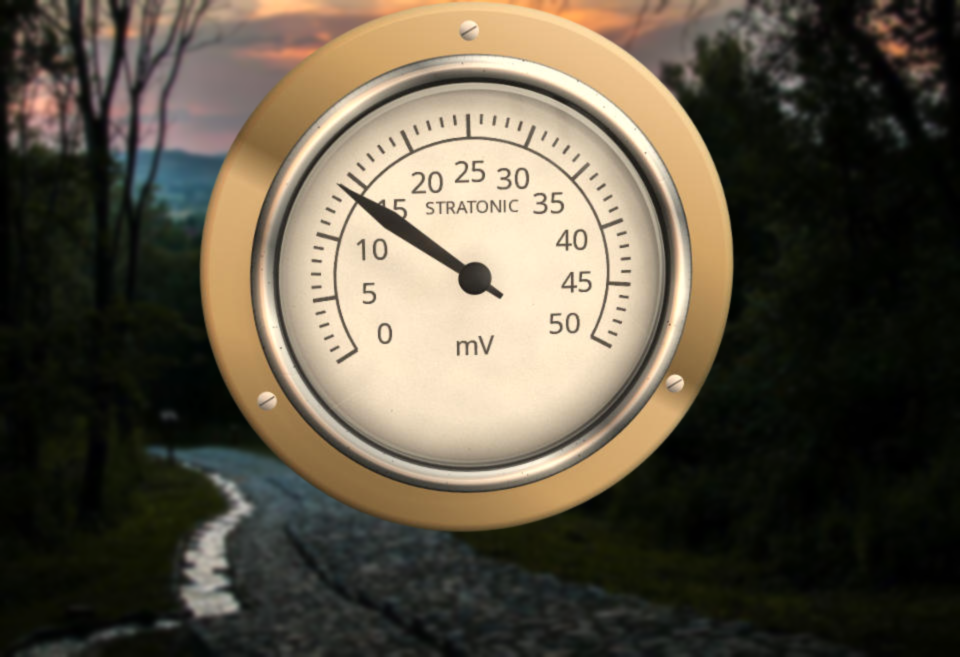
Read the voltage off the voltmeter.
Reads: 14 mV
